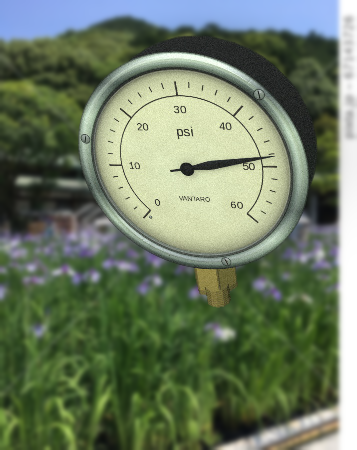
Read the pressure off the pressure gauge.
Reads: 48 psi
